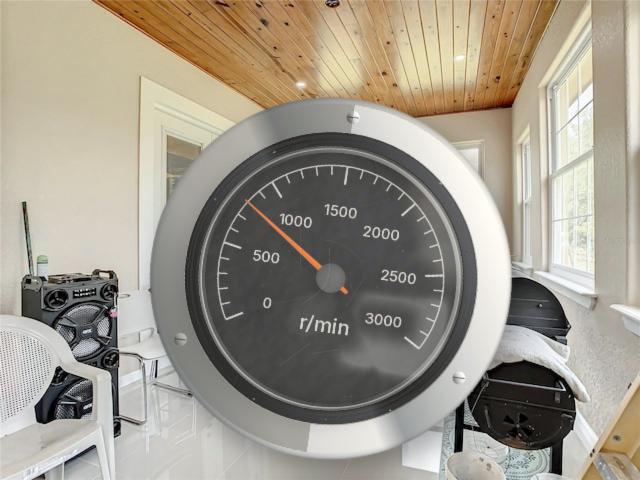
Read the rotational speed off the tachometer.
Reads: 800 rpm
